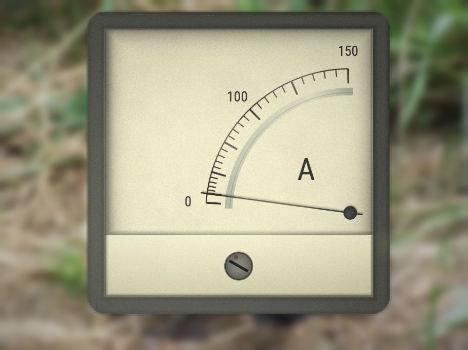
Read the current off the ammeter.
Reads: 25 A
